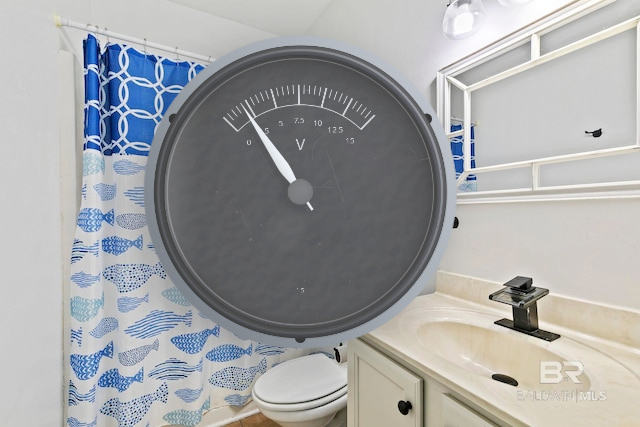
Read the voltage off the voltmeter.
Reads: 2 V
